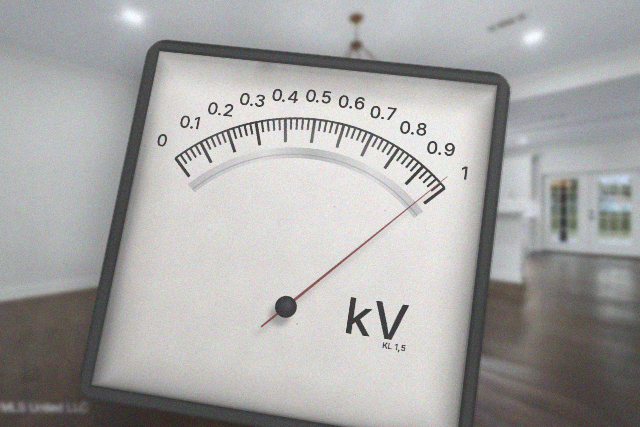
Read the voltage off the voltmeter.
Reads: 0.98 kV
